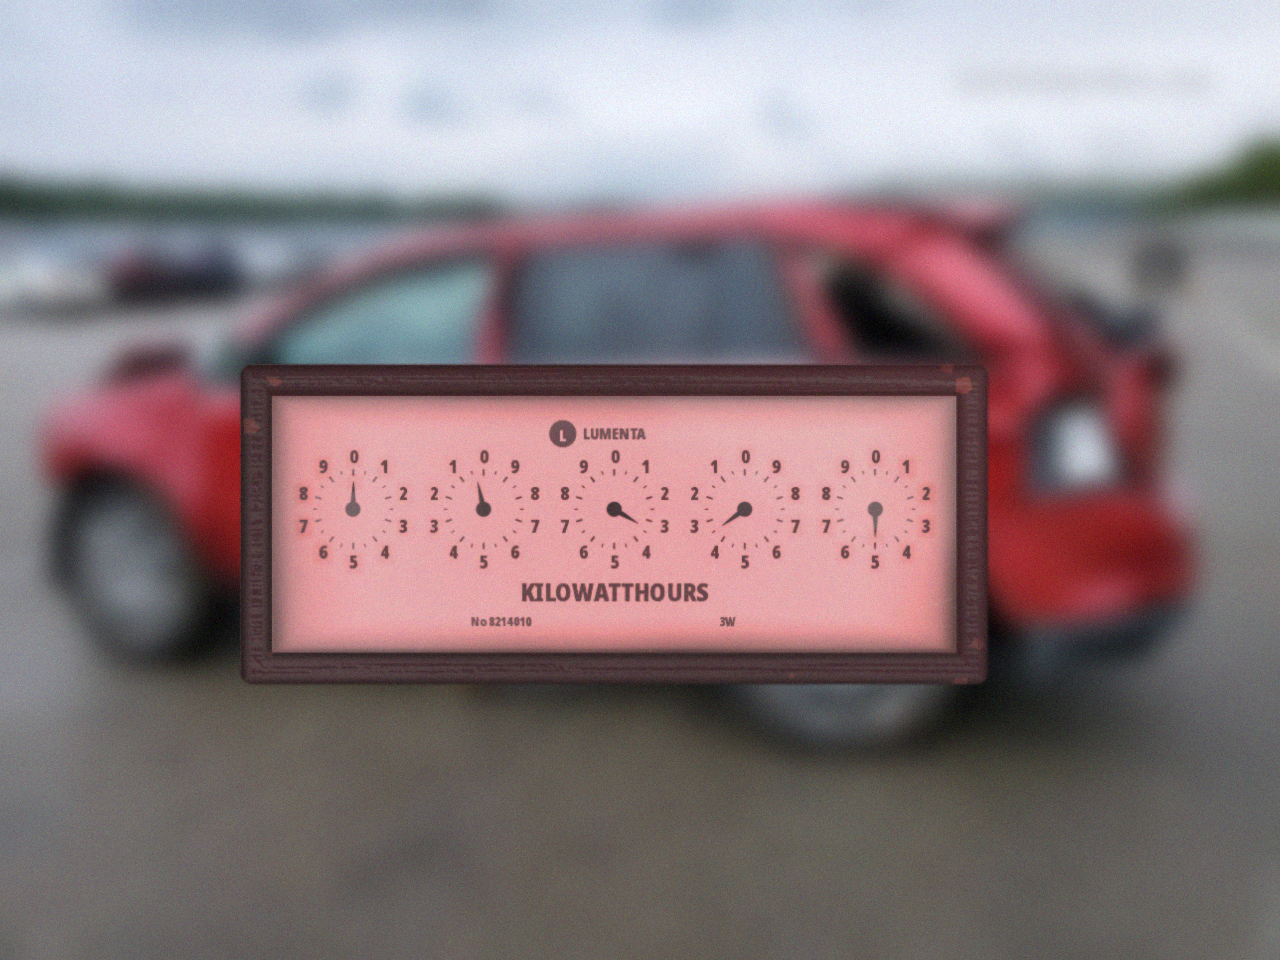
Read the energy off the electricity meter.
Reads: 335 kWh
